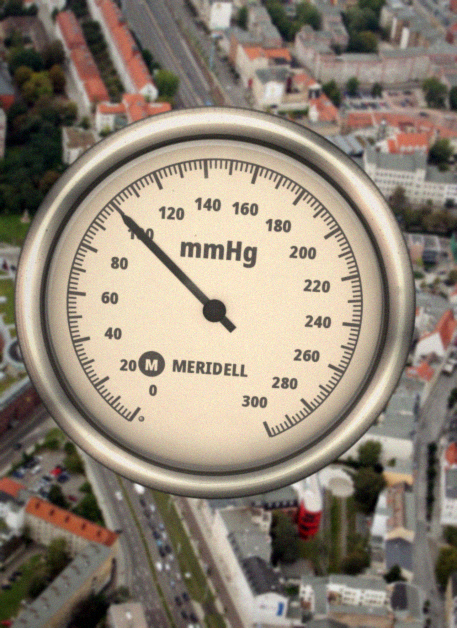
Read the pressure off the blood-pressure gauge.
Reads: 100 mmHg
